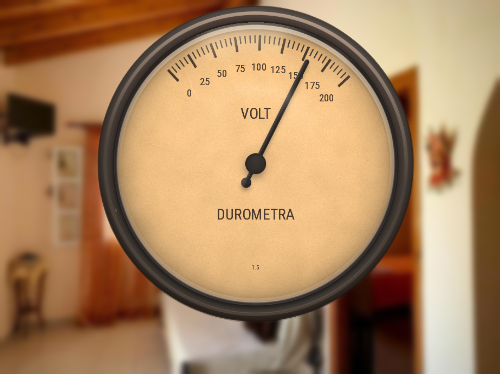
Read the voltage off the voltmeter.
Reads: 155 V
